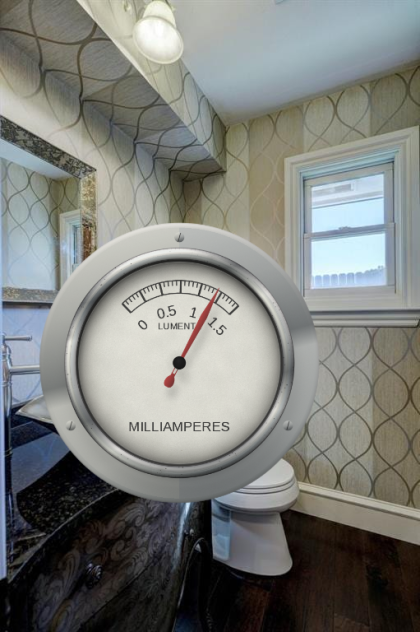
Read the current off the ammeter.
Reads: 1.2 mA
